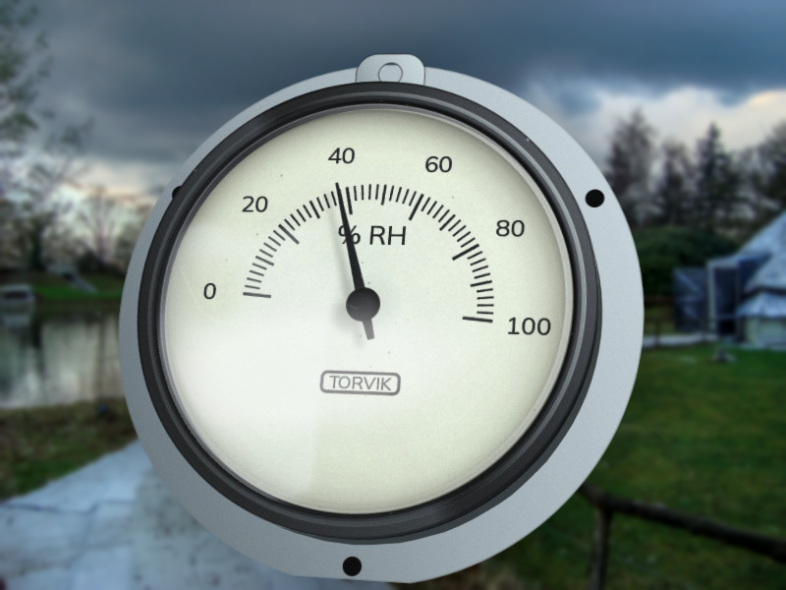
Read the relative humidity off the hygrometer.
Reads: 38 %
